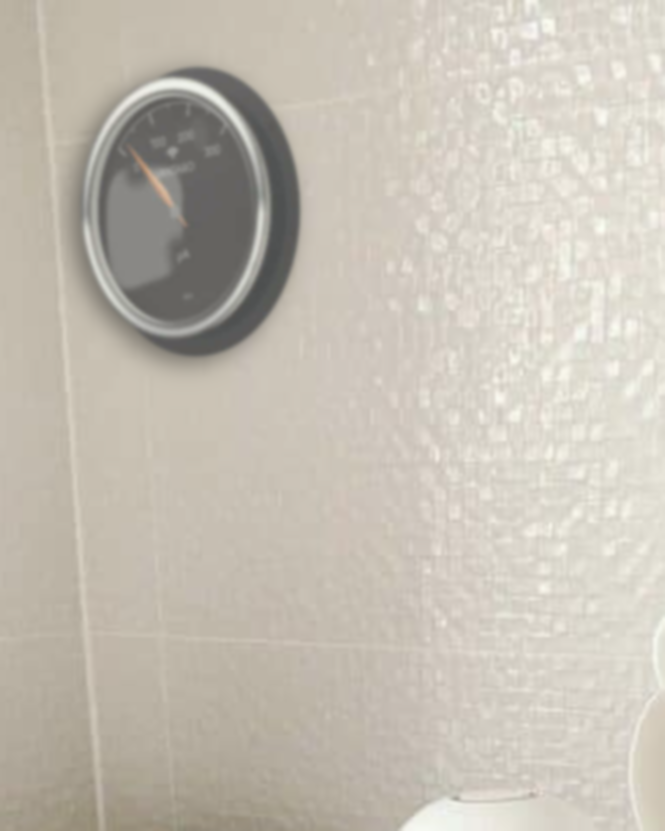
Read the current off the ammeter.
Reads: 25 µA
